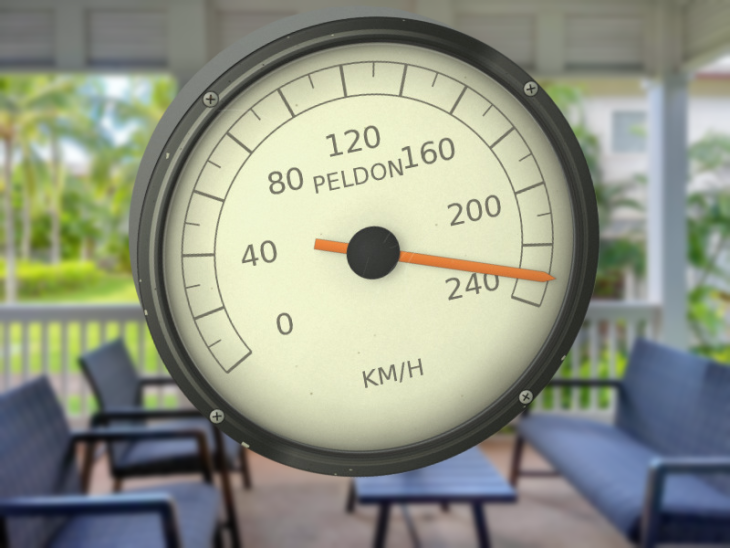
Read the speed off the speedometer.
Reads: 230 km/h
